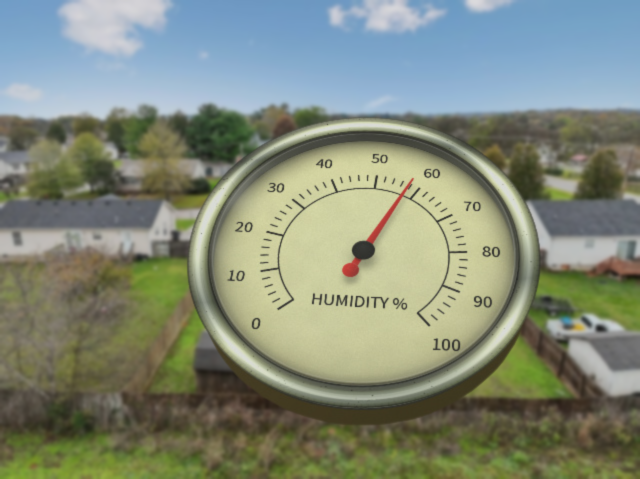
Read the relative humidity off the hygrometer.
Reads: 58 %
